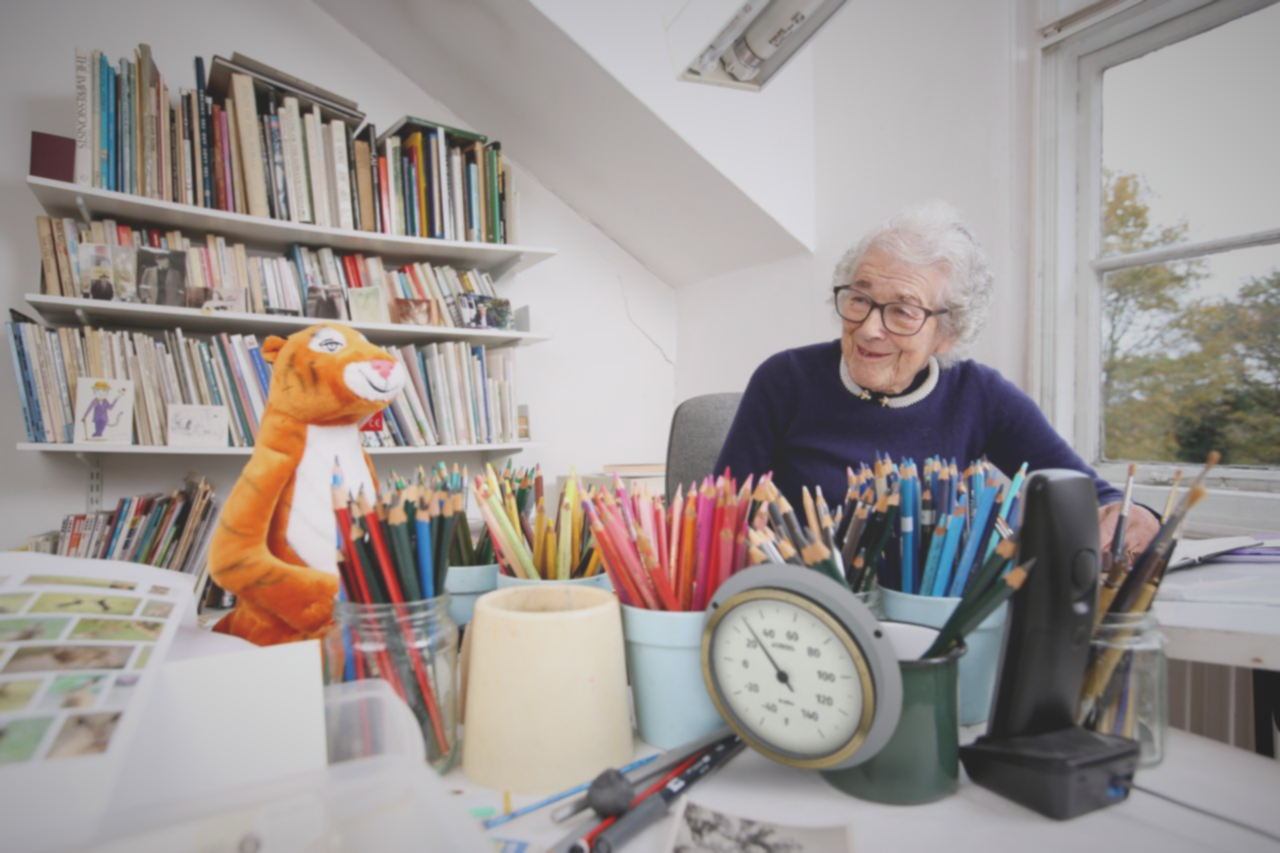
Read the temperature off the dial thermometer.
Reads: 30 °F
